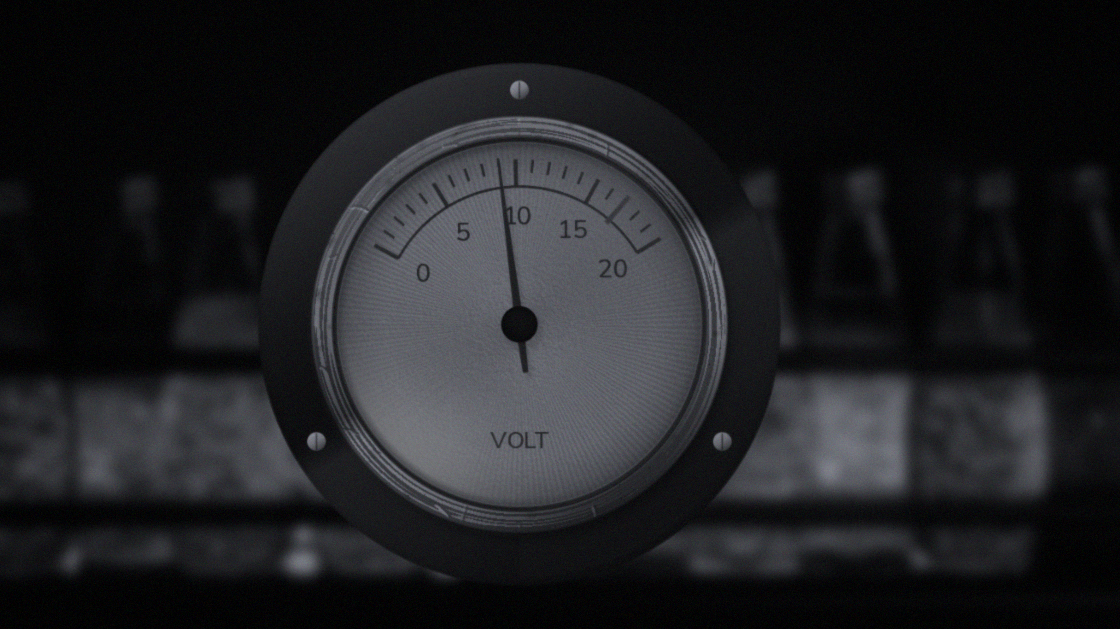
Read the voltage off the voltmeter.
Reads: 9 V
